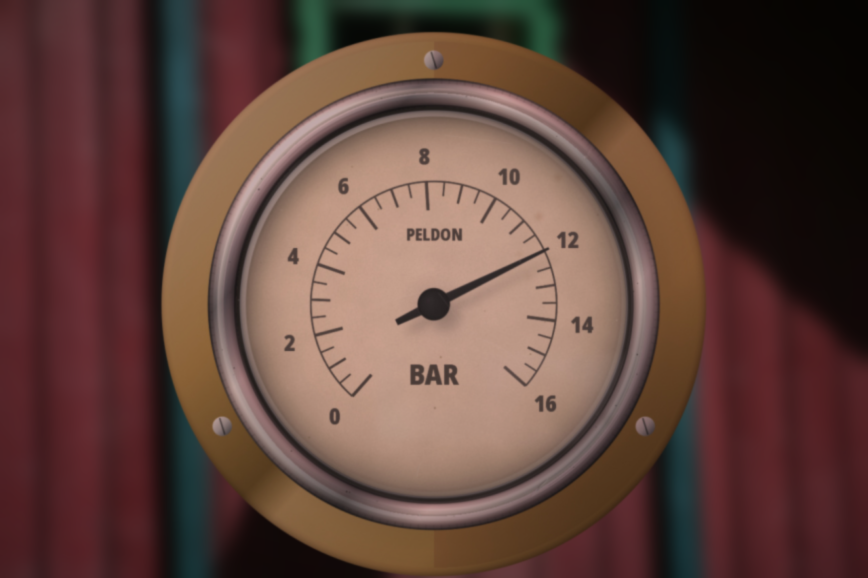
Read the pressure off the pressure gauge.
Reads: 12 bar
